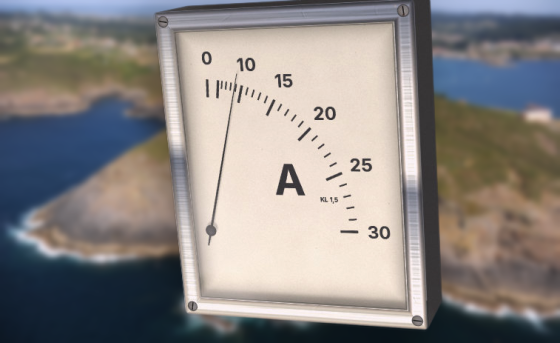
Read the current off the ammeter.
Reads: 9 A
